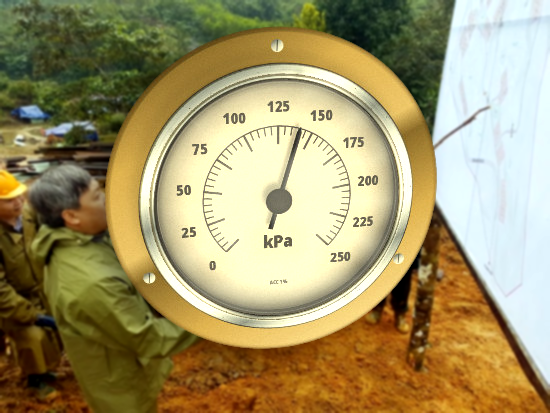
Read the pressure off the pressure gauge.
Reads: 140 kPa
